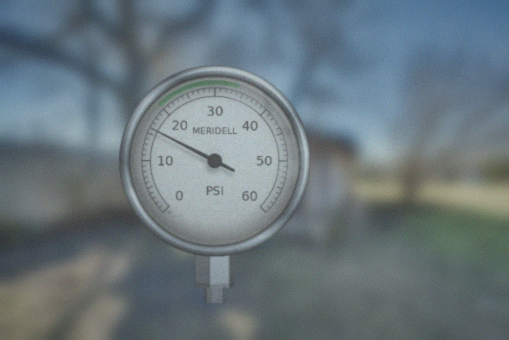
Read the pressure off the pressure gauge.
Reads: 16 psi
